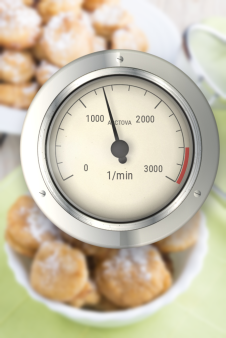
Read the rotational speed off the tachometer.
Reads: 1300 rpm
